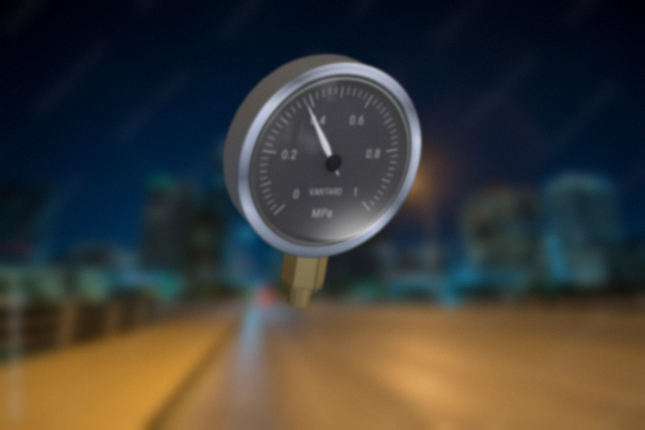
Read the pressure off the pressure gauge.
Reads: 0.38 MPa
